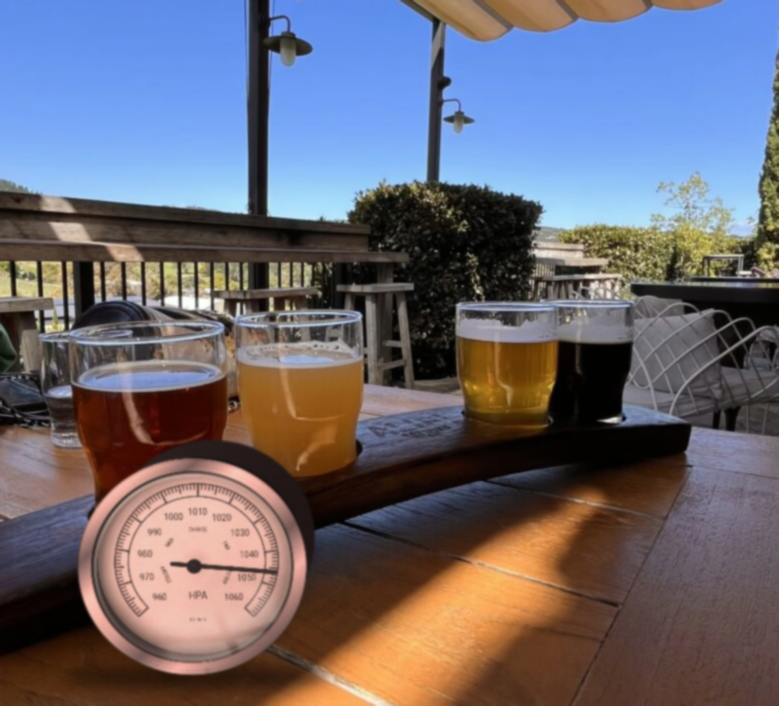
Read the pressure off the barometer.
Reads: 1045 hPa
